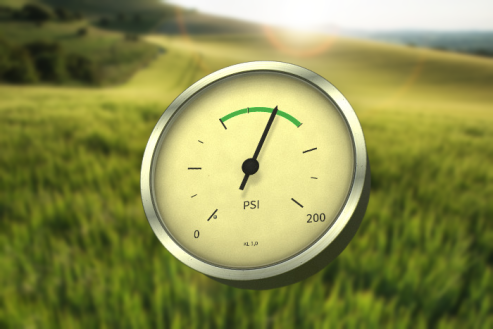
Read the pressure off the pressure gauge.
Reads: 120 psi
